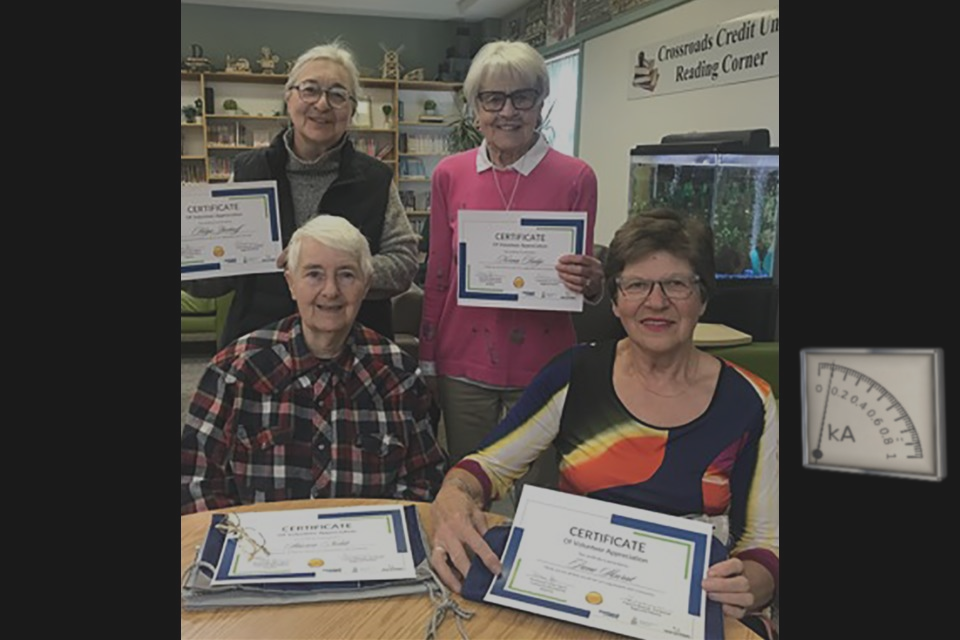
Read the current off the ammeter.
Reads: 0.1 kA
